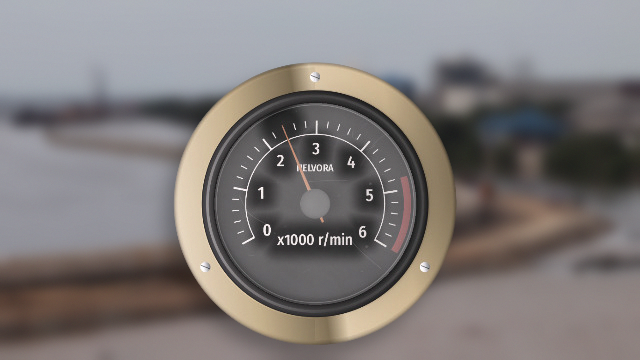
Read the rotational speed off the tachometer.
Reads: 2400 rpm
